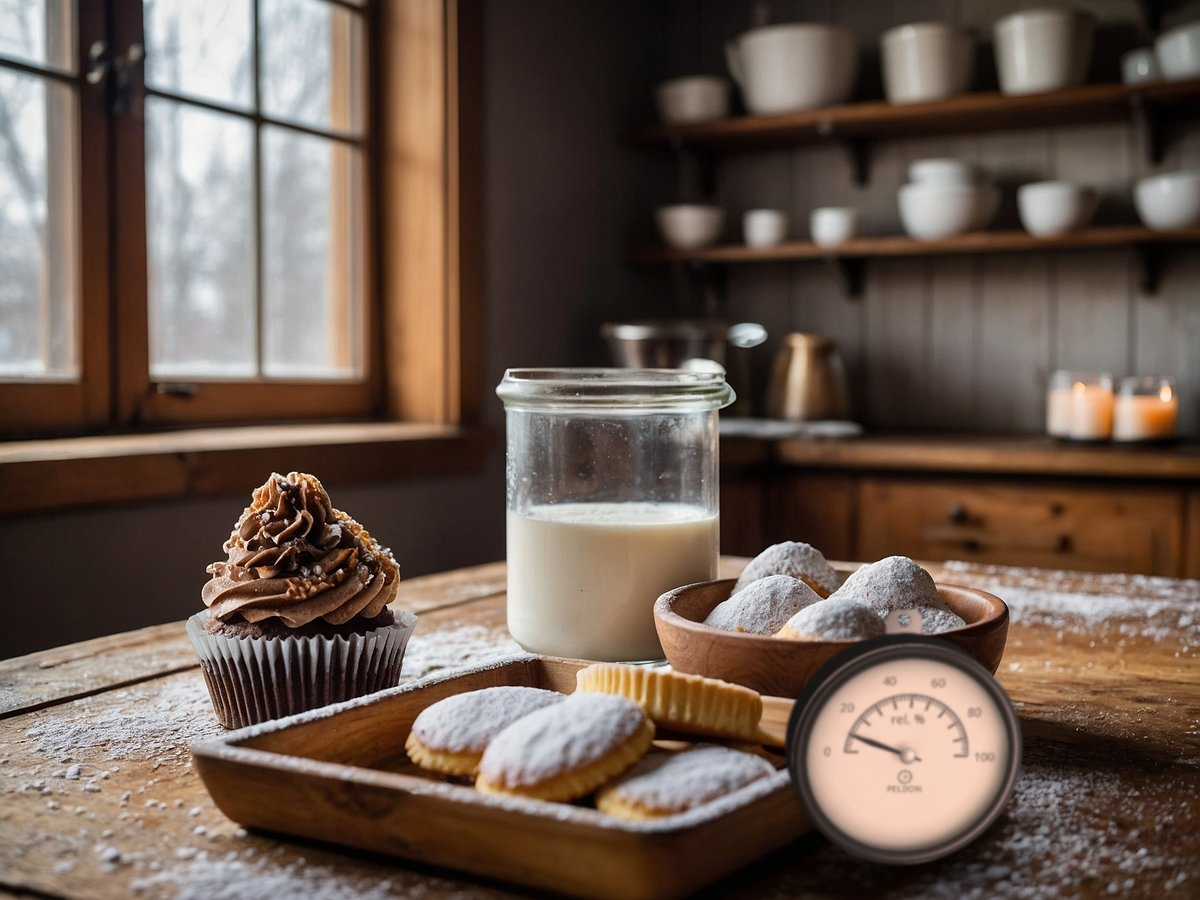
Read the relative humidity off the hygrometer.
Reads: 10 %
